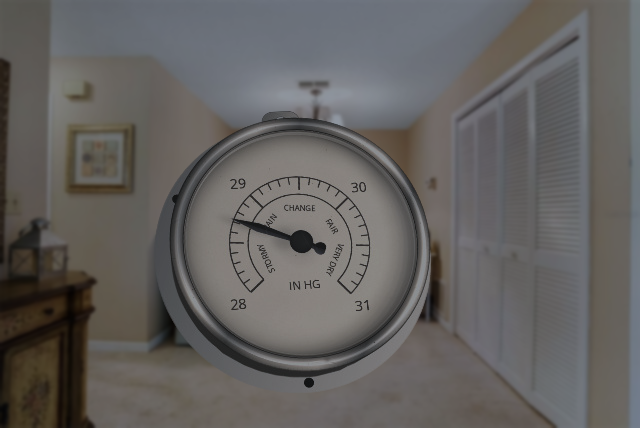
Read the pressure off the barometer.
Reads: 28.7 inHg
